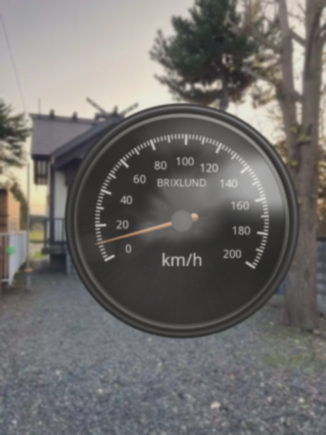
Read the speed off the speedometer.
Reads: 10 km/h
